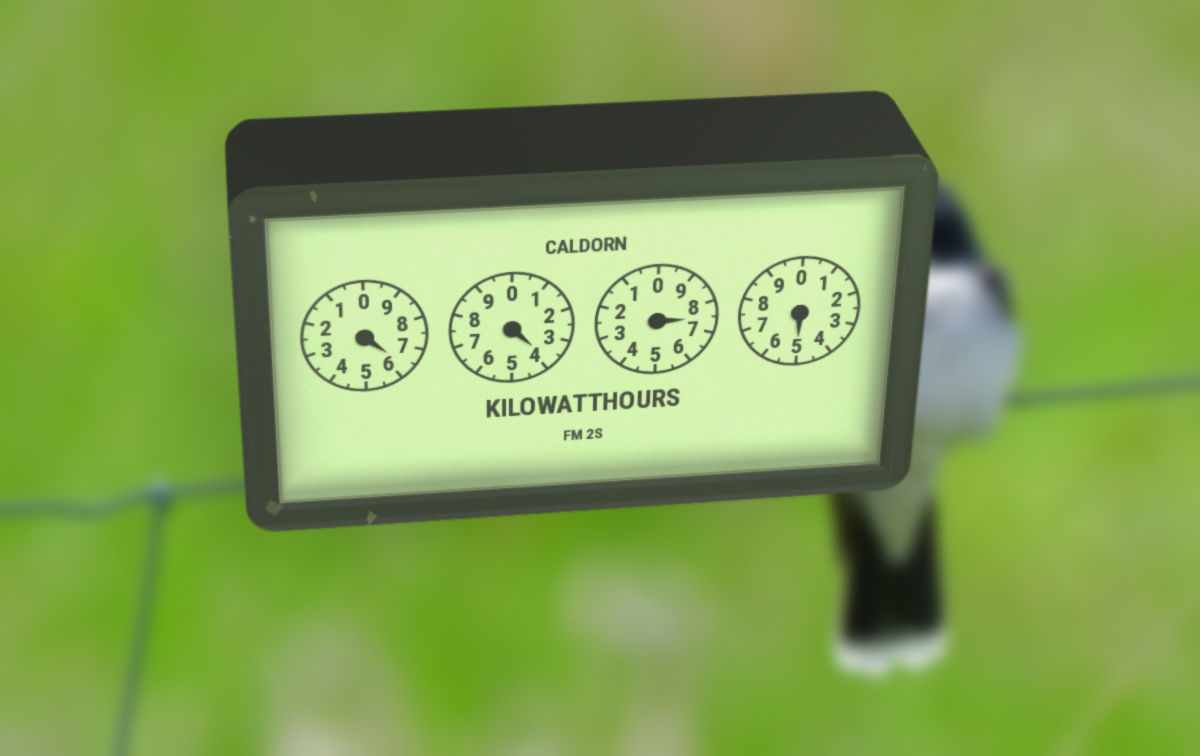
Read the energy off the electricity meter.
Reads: 6375 kWh
